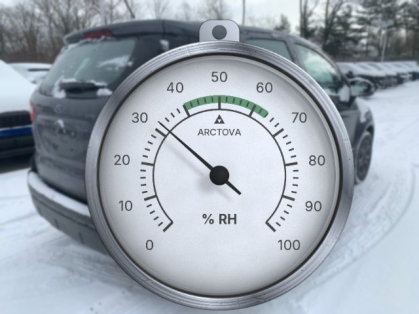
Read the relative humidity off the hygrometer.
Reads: 32 %
